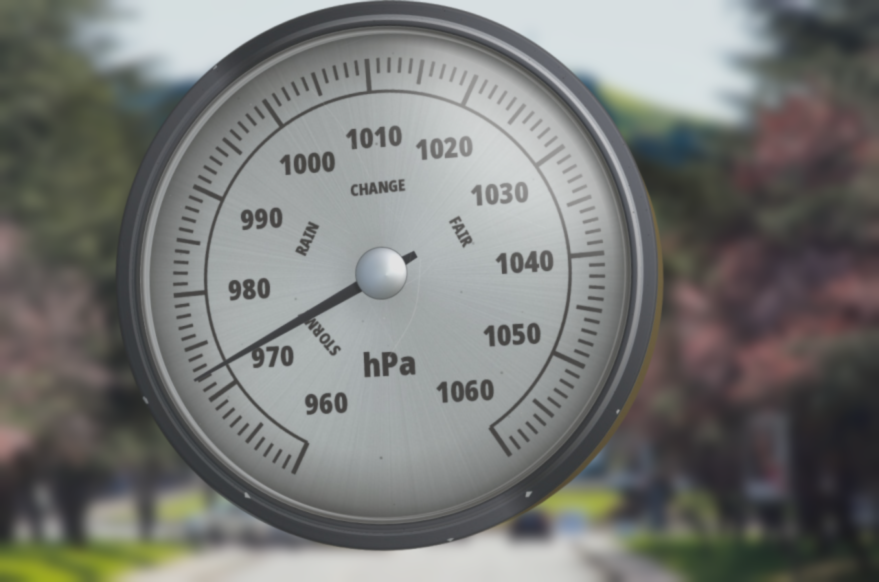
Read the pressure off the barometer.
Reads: 972 hPa
